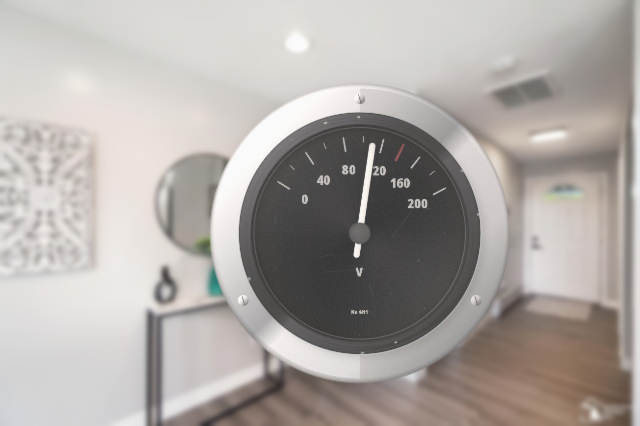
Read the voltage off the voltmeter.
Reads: 110 V
